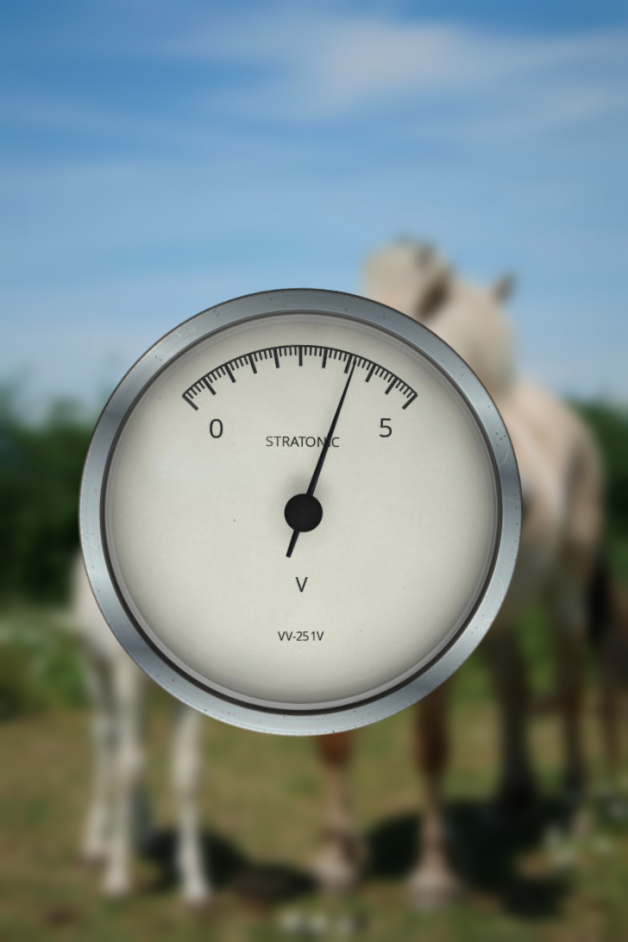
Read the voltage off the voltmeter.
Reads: 3.6 V
